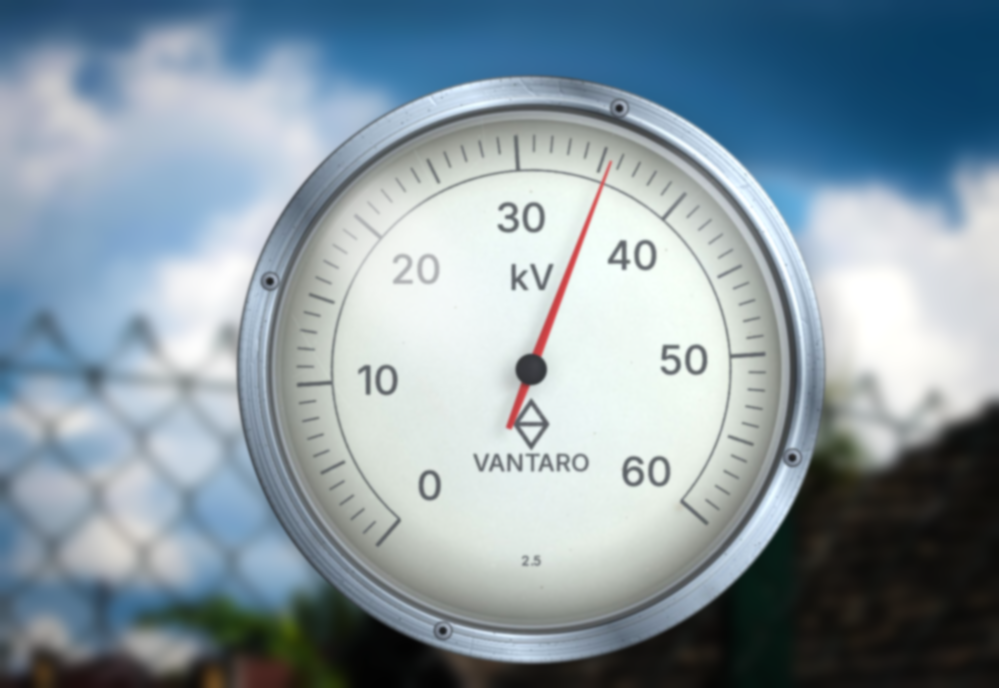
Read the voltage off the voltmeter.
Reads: 35.5 kV
